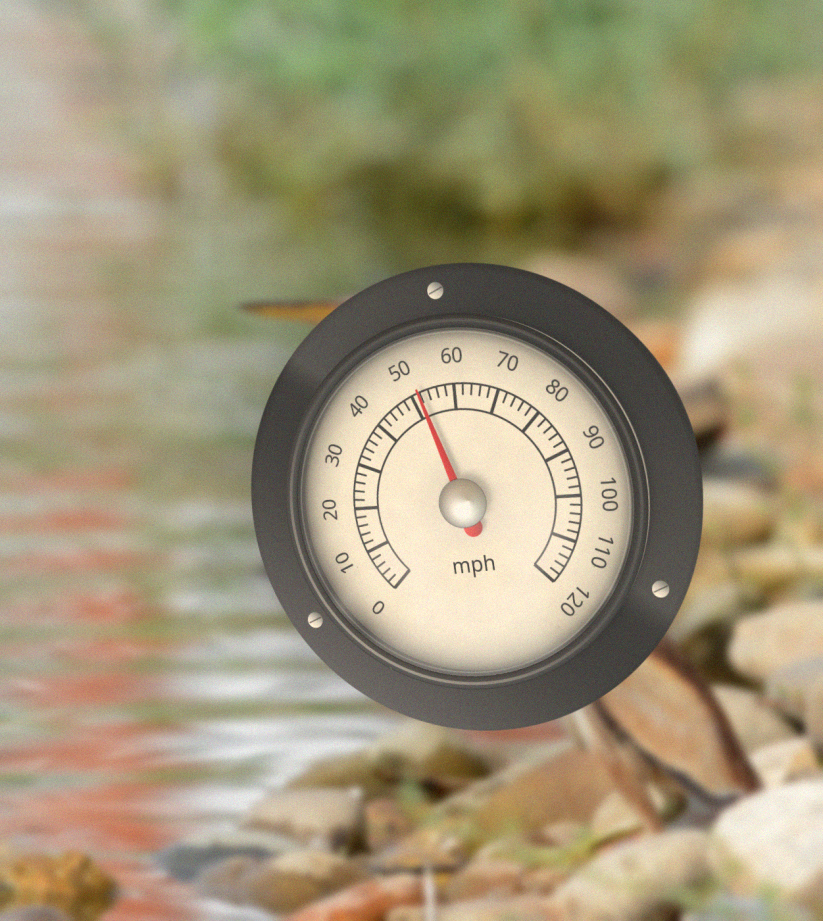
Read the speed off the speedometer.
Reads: 52 mph
